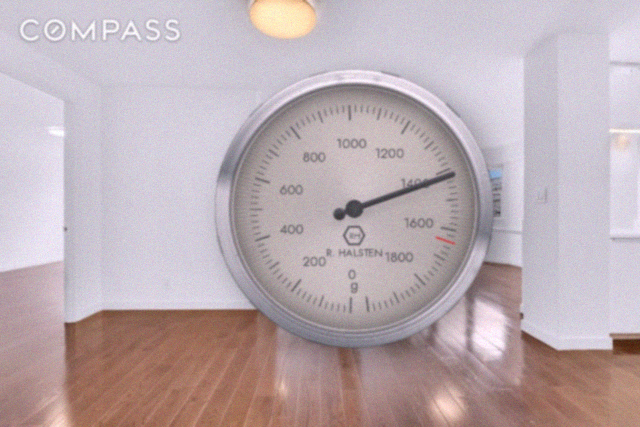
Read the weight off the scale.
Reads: 1420 g
